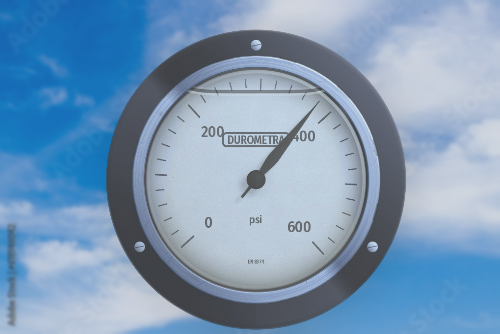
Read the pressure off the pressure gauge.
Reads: 380 psi
